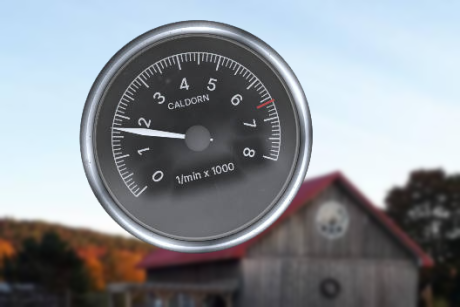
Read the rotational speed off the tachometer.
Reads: 1700 rpm
